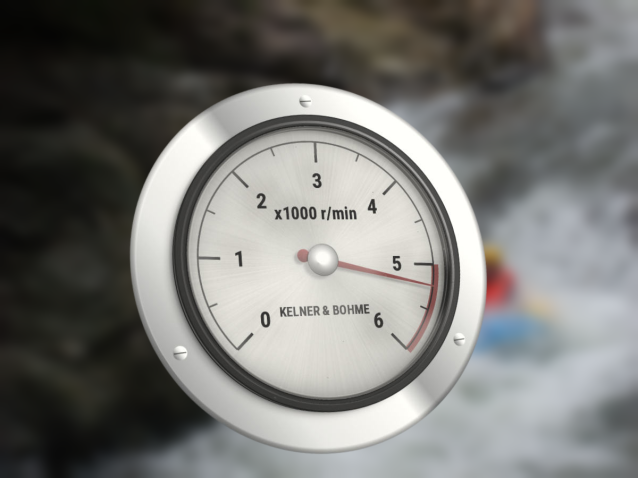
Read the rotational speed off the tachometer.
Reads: 5250 rpm
